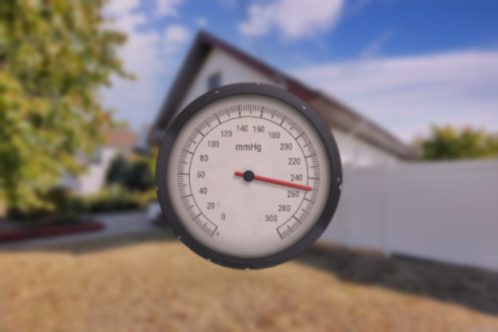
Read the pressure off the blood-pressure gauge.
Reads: 250 mmHg
